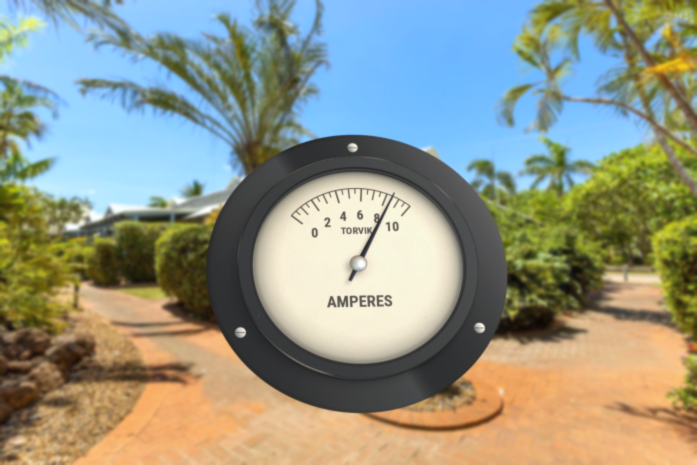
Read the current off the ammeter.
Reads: 8.5 A
